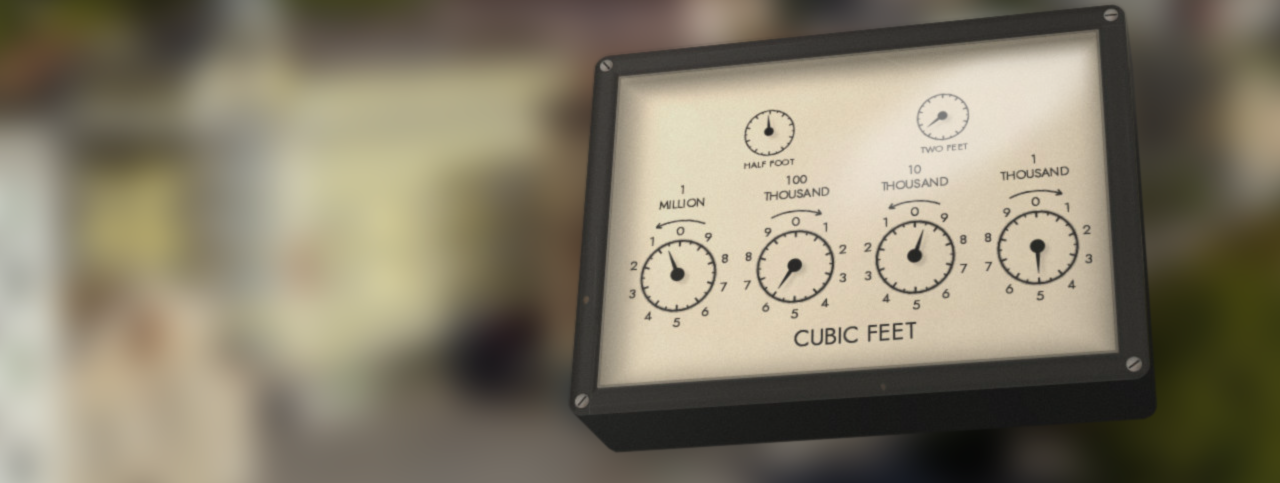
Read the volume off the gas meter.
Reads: 59500 ft³
